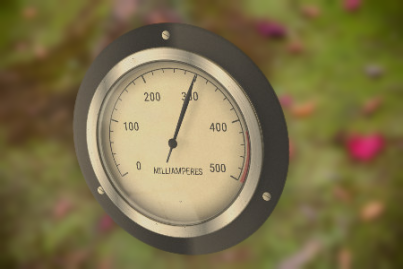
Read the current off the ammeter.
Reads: 300 mA
